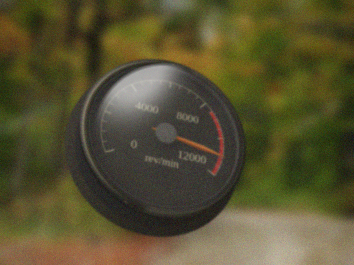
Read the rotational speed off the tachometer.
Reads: 11000 rpm
